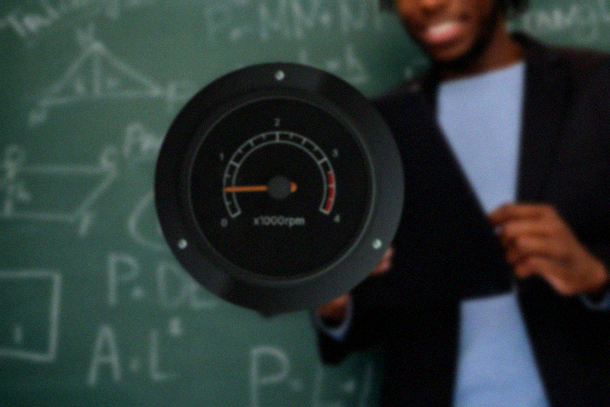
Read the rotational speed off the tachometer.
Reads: 500 rpm
